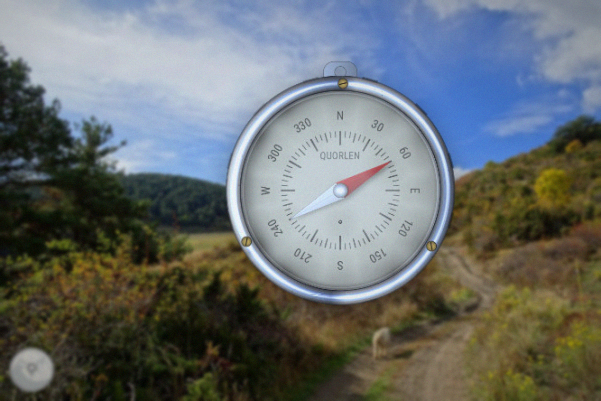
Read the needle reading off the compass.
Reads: 60 °
